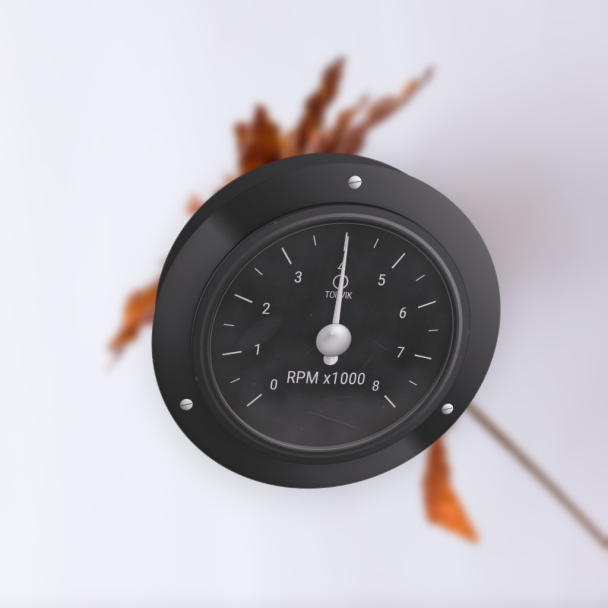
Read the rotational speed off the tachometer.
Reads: 4000 rpm
